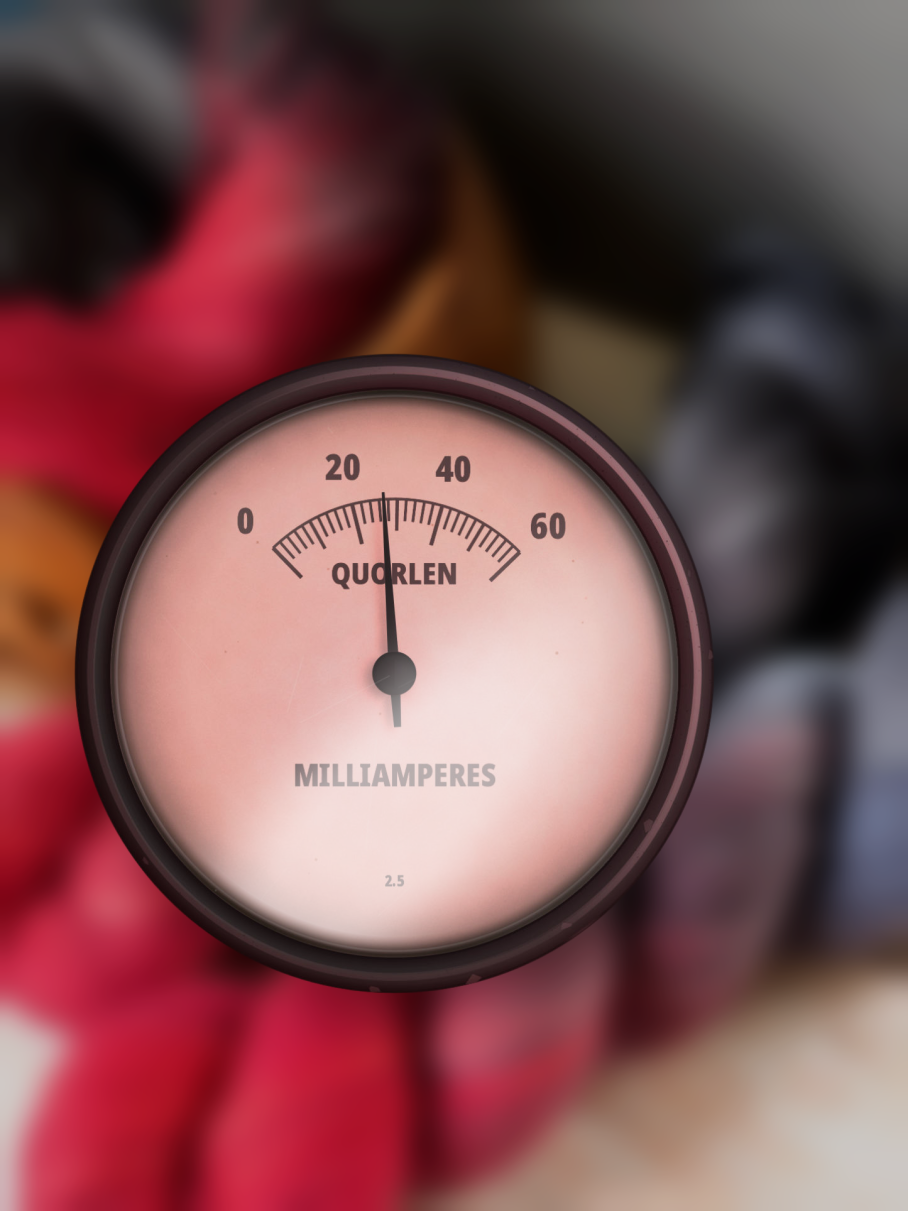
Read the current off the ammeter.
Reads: 27 mA
